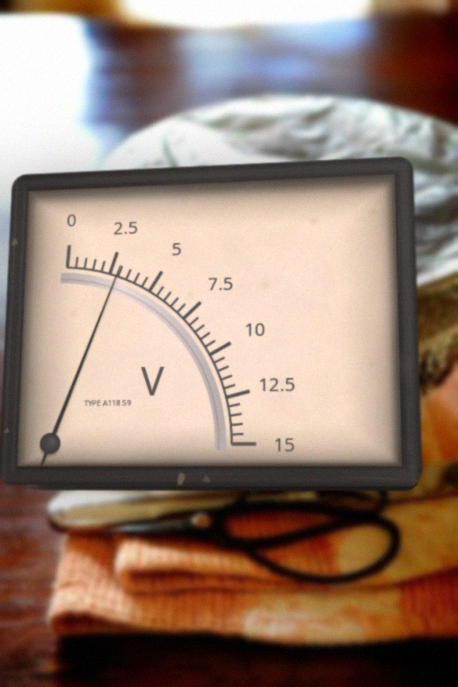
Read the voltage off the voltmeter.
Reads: 3 V
